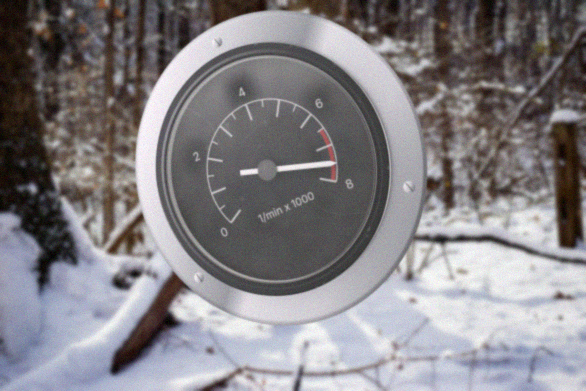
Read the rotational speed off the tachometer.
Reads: 7500 rpm
